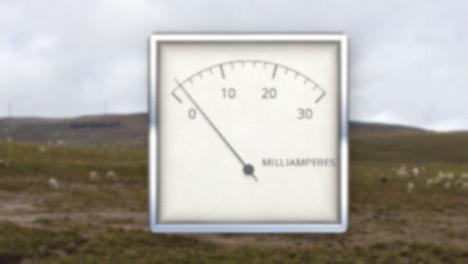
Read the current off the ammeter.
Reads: 2 mA
